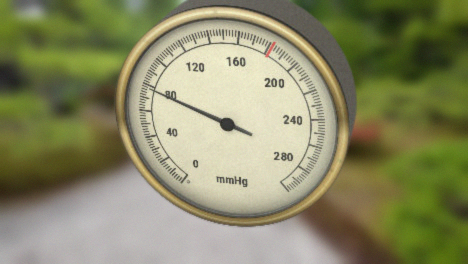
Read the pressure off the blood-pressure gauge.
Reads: 80 mmHg
